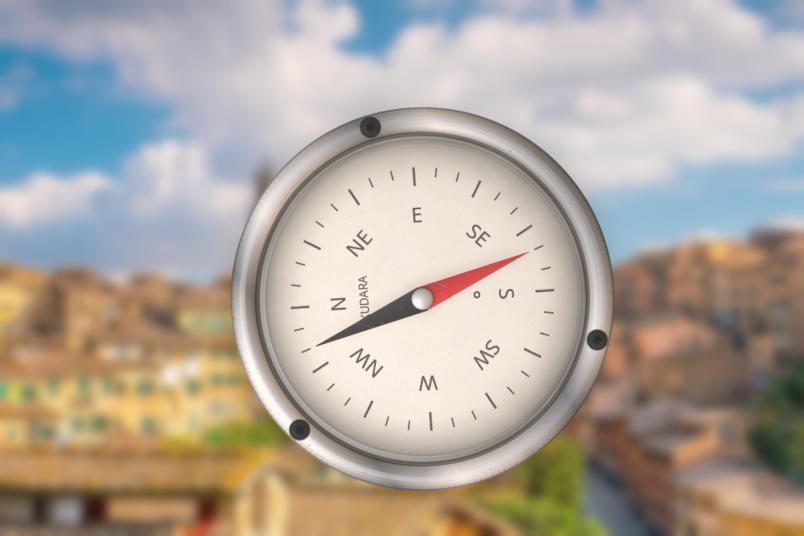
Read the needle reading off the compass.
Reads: 160 °
